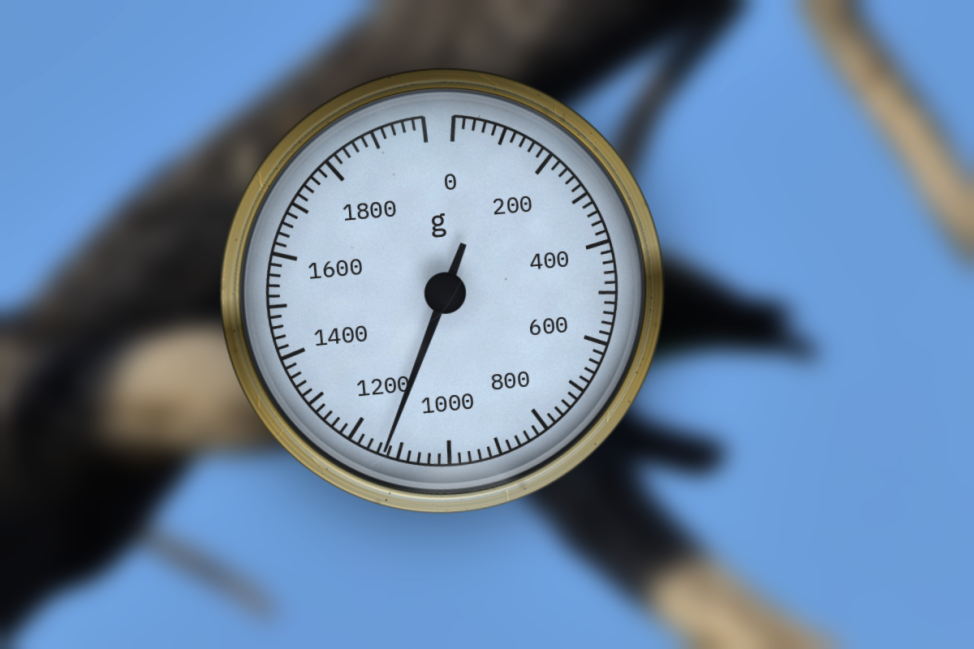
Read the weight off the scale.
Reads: 1130 g
